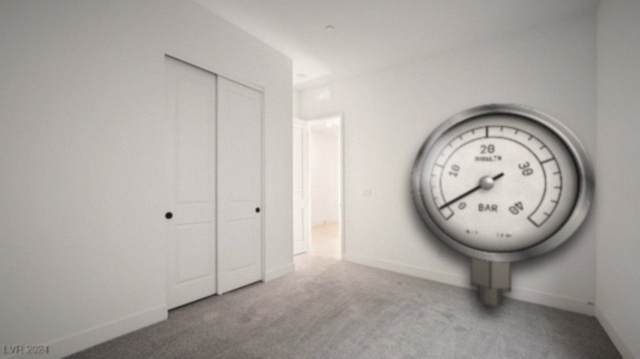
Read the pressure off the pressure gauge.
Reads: 2 bar
